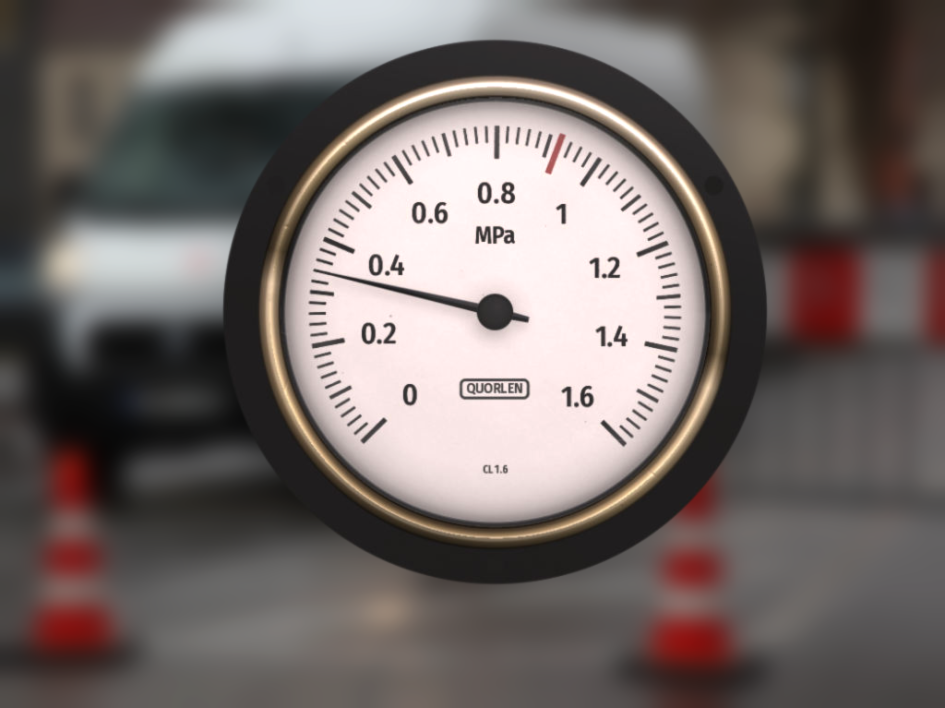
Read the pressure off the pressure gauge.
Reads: 0.34 MPa
